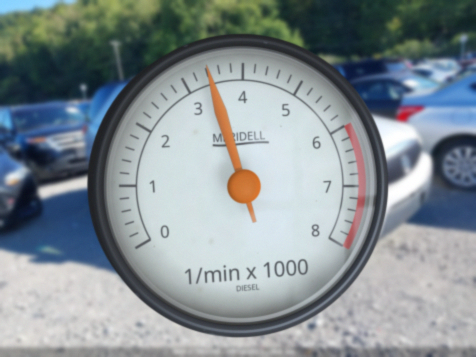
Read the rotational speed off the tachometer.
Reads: 3400 rpm
